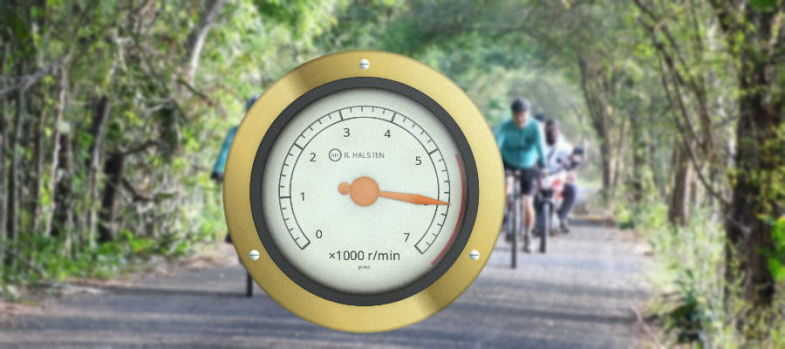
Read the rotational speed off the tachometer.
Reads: 6000 rpm
